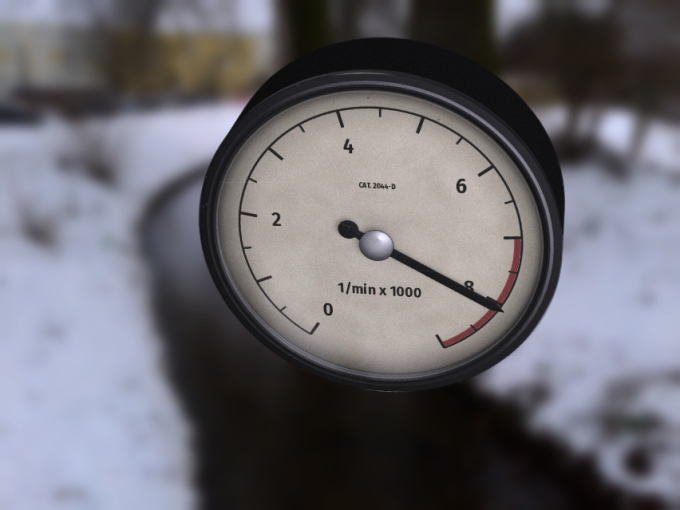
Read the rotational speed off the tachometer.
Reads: 8000 rpm
